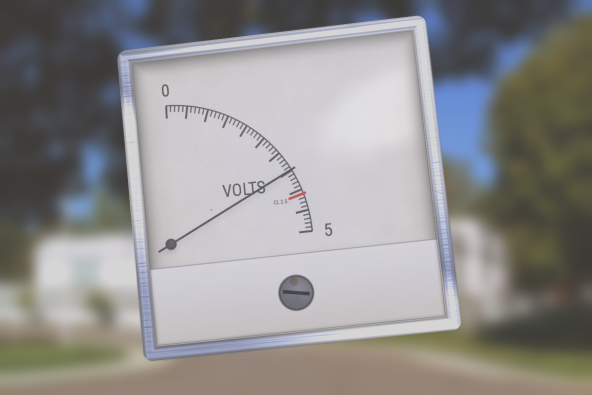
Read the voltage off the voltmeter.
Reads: 3.5 V
